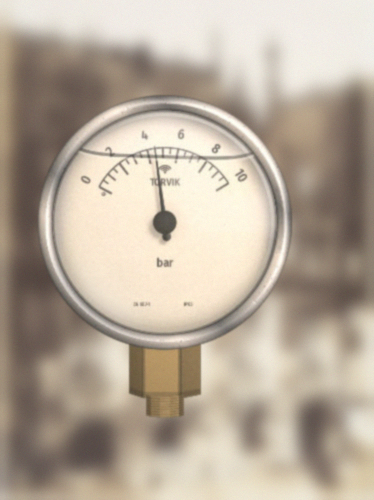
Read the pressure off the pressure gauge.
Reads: 4.5 bar
